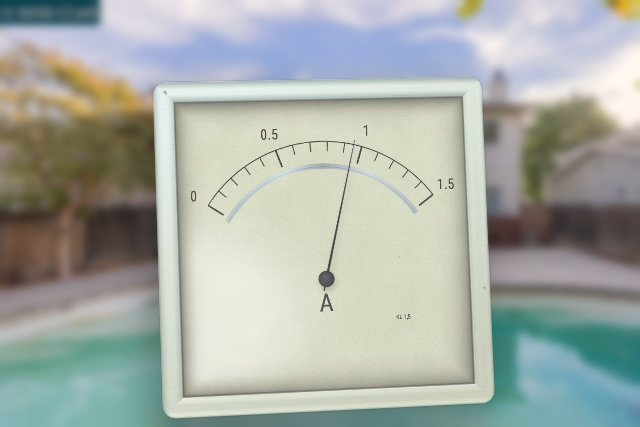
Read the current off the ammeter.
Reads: 0.95 A
